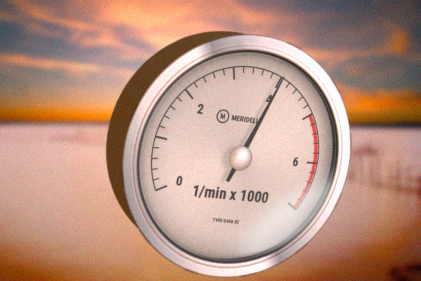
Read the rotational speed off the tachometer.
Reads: 4000 rpm
